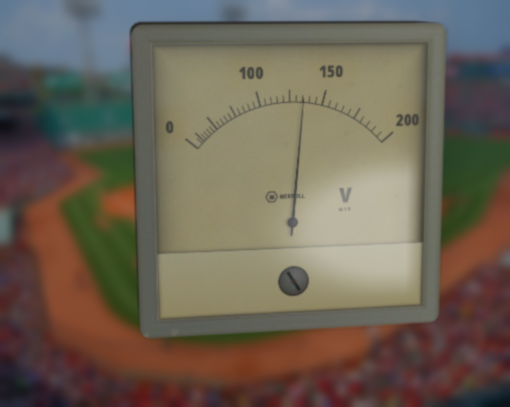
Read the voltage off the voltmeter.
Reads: 135 V
